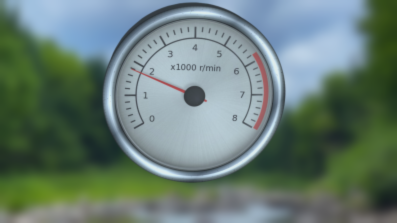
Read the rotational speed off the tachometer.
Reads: 1800 rpm
